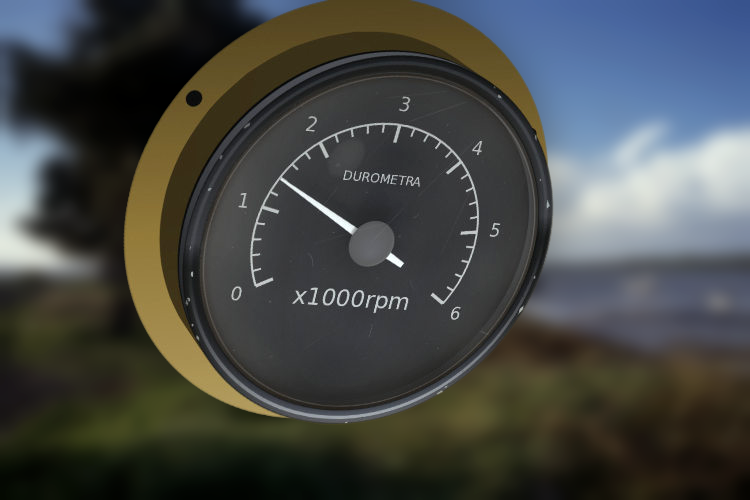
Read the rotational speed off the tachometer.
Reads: 1400 rpm
